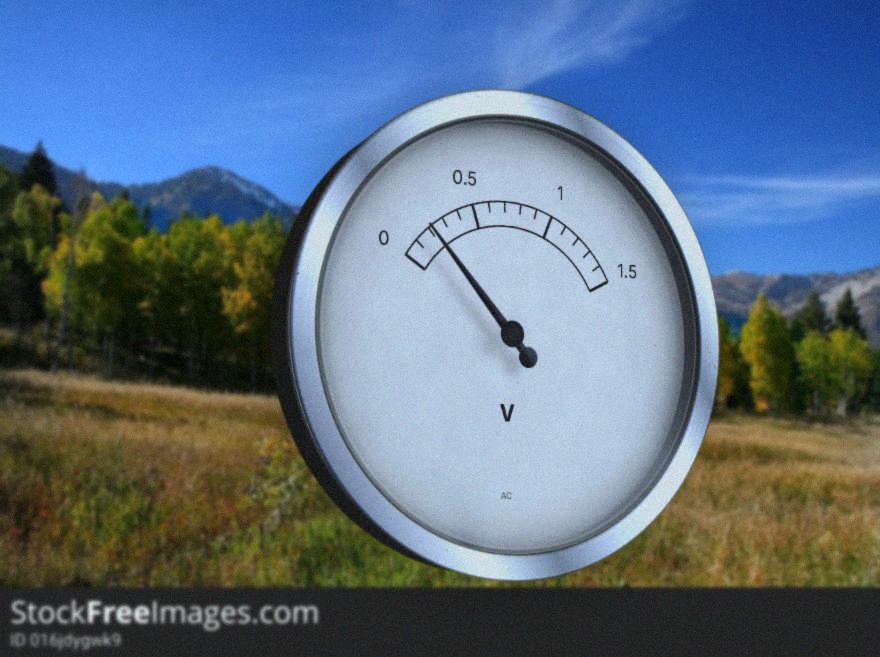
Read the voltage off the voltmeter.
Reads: 0.2 V
